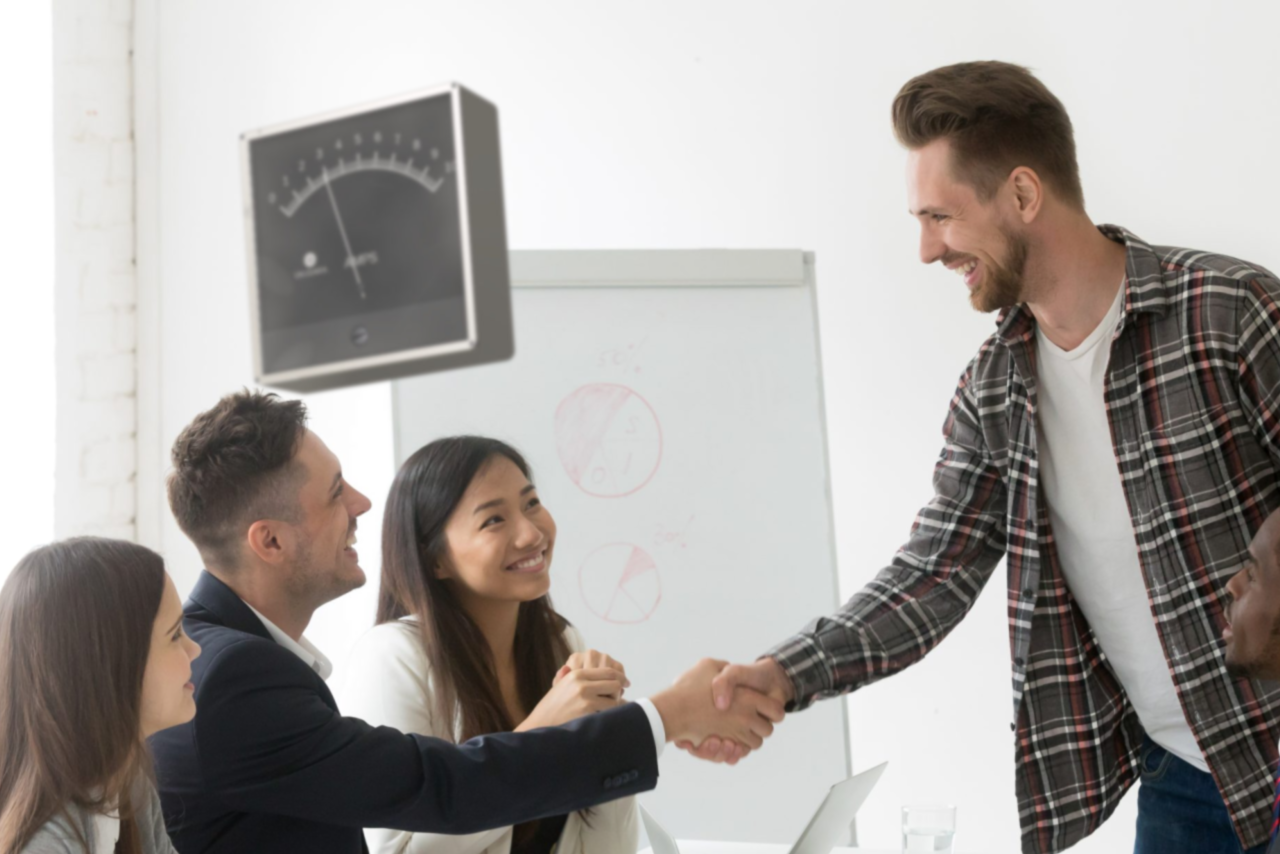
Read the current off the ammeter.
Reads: 3 A
